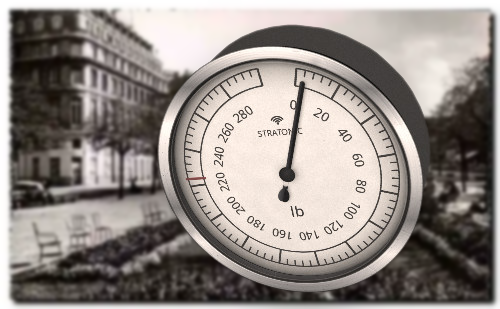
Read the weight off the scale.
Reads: 4 lb
